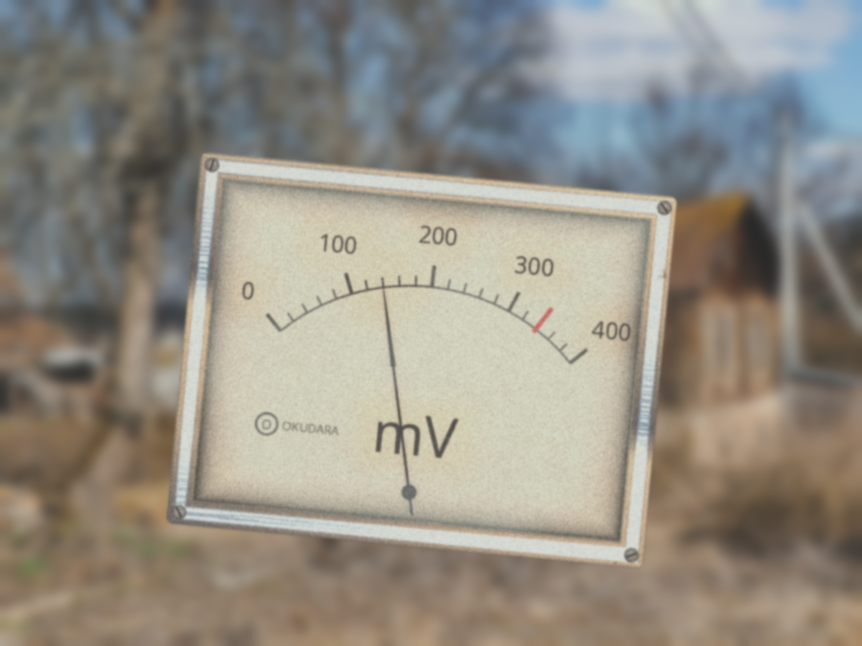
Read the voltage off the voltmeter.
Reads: 140 mV
